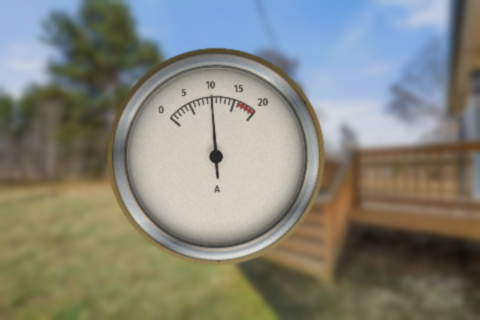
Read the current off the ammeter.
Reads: 10 A
